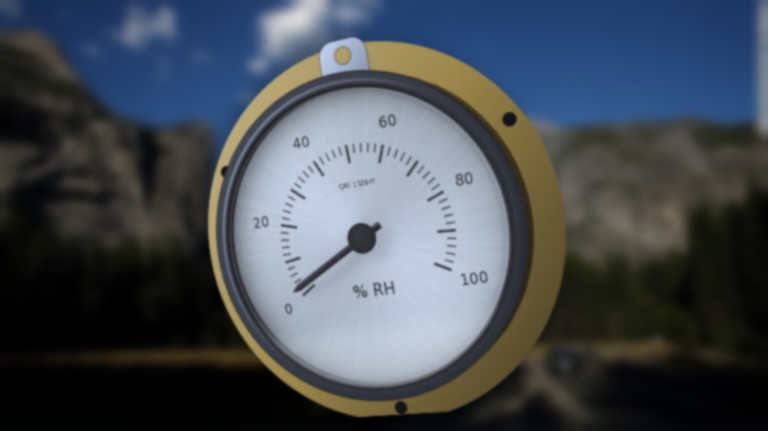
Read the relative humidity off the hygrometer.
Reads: 2 %
